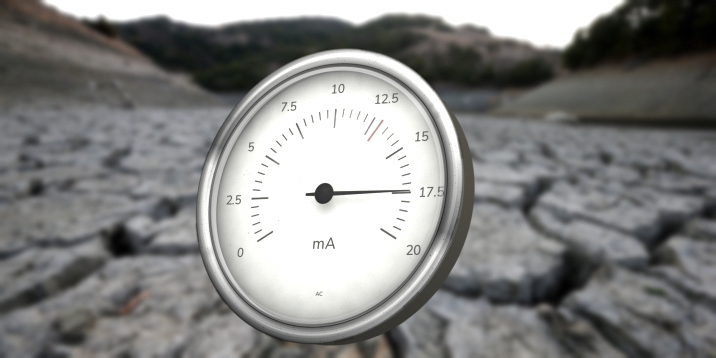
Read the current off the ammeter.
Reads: 17.5 mA
